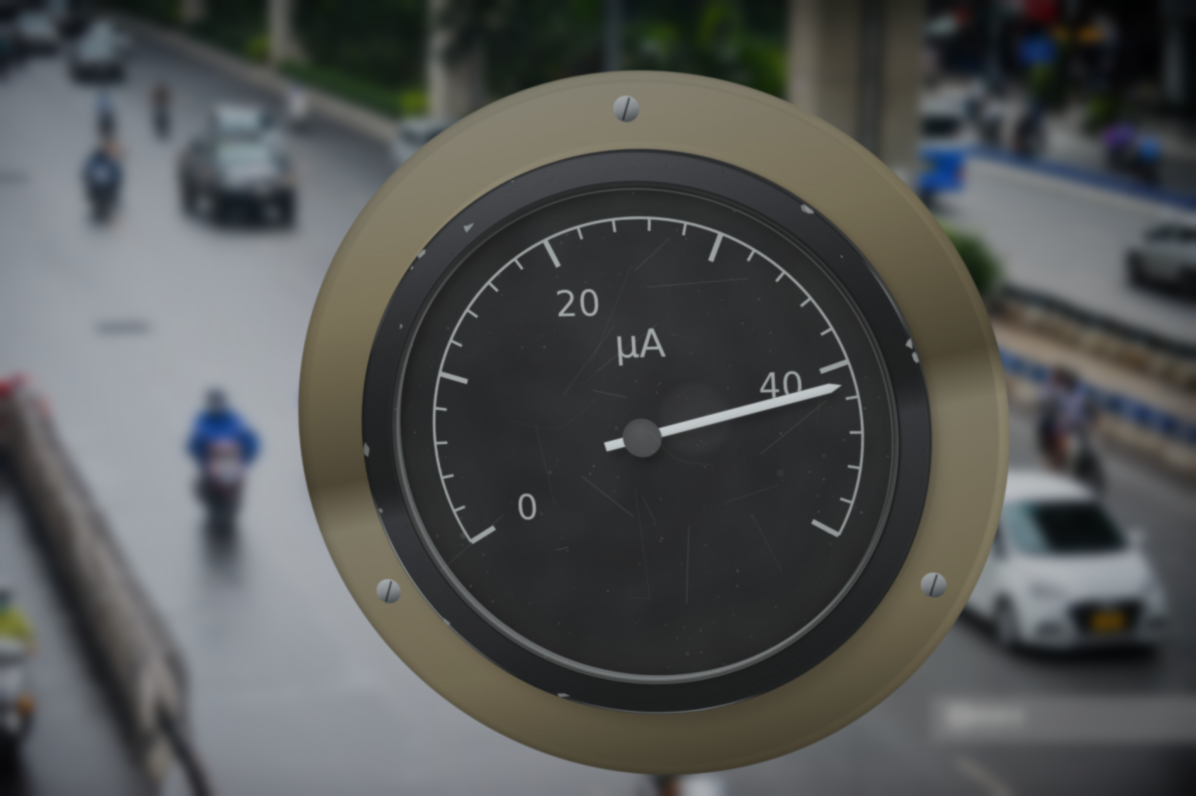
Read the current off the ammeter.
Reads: 41 µA
